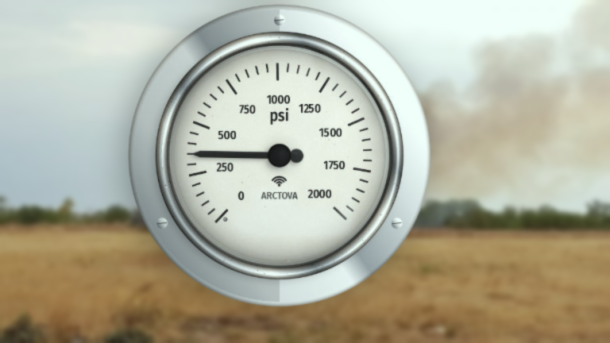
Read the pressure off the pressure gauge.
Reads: 350 psi
